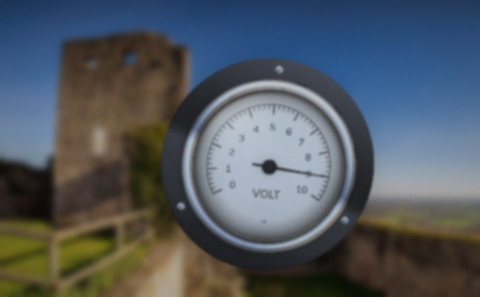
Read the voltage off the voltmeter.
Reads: 9 V
